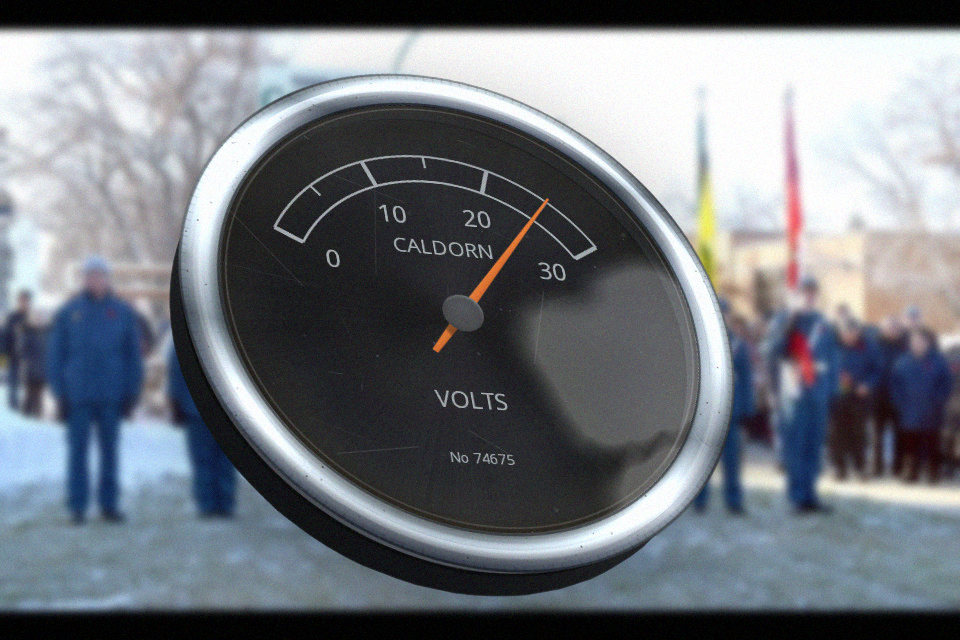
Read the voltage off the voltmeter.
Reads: 25 V
